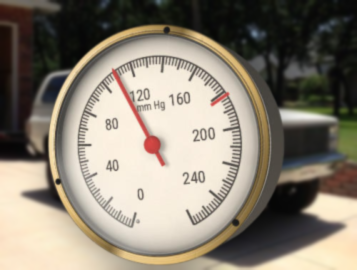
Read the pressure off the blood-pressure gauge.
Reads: 110 mmHg
